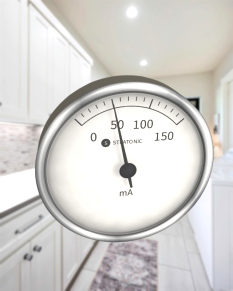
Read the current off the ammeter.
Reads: 50 mA
